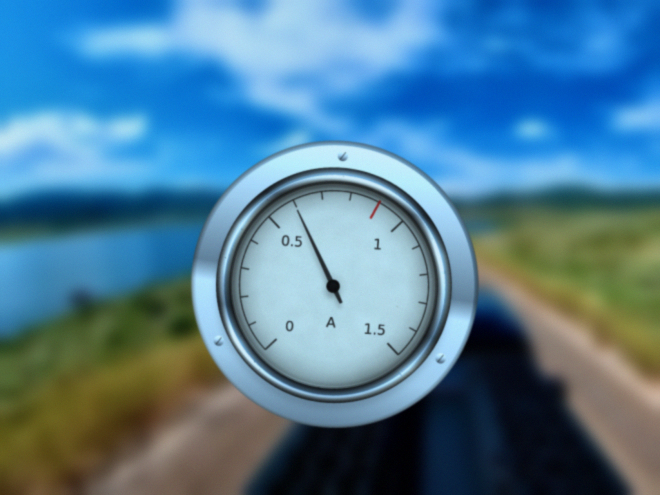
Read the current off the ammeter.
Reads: 0.6 A
